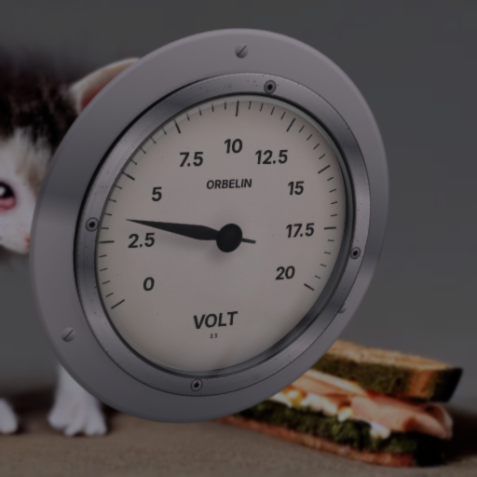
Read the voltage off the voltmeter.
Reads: 3.5 V
